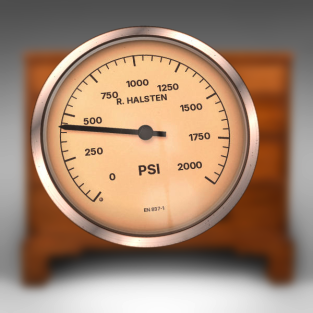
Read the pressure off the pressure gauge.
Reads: 425 psi
